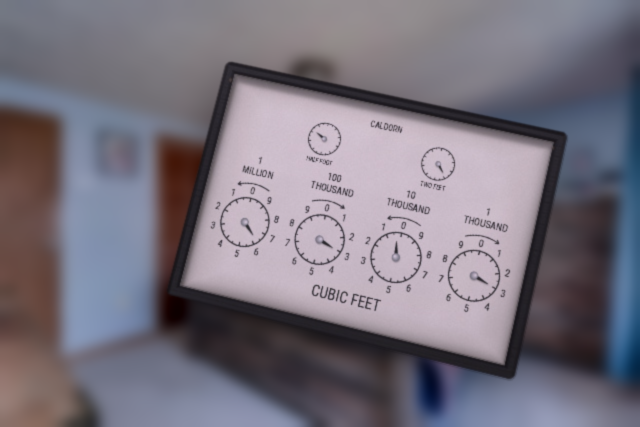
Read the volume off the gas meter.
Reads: 630300 ft³
